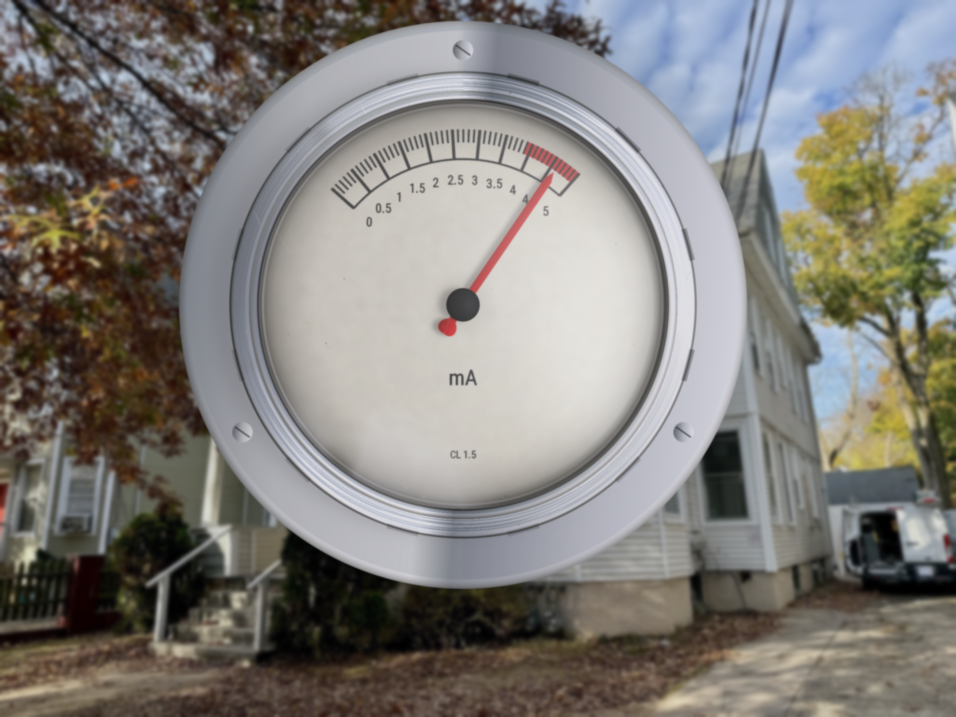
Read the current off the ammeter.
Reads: 4.6 mA
